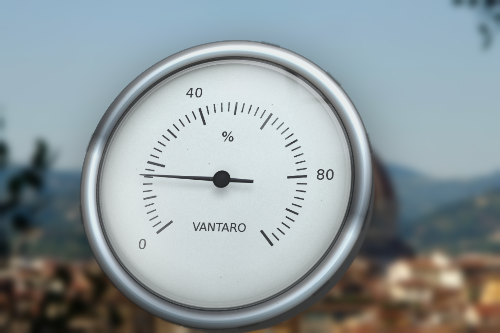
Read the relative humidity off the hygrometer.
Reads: 16 %
